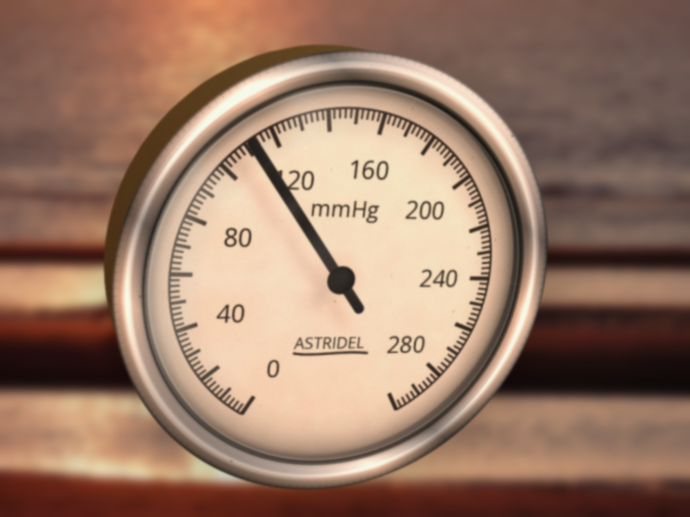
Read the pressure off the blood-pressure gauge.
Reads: 112 mmHg
